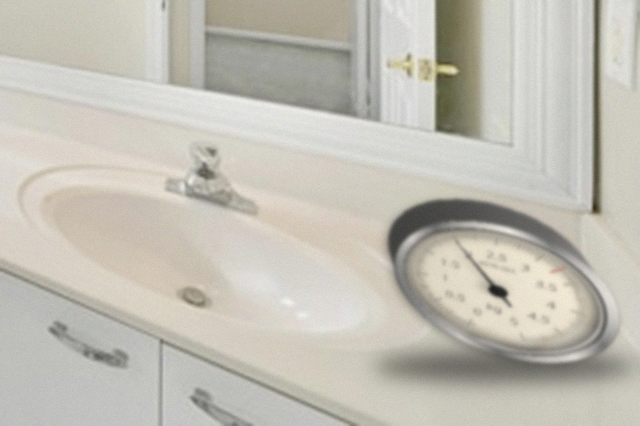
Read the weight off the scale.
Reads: 2 kg
